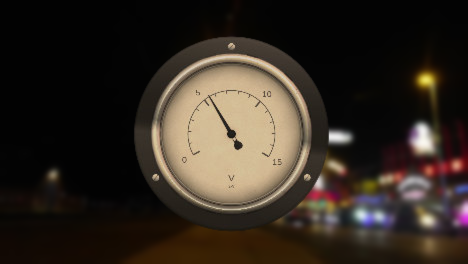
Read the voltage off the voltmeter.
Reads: 5.5 V
